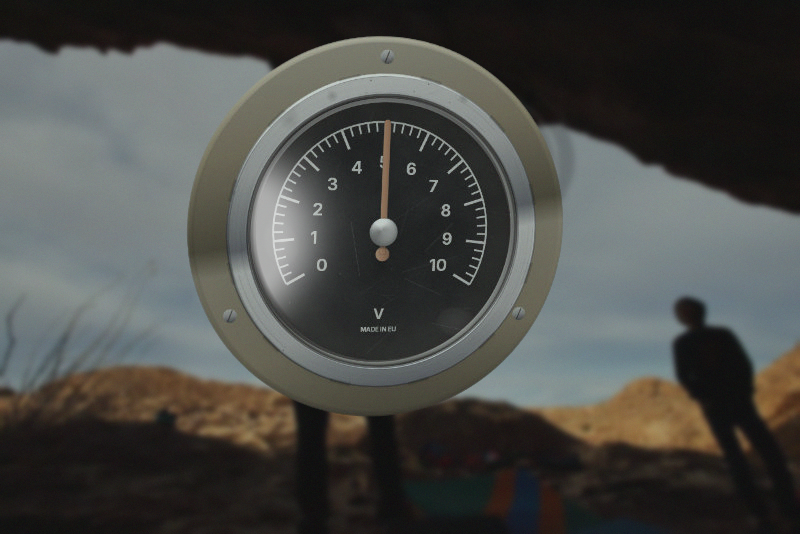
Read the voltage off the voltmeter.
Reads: 5 V
